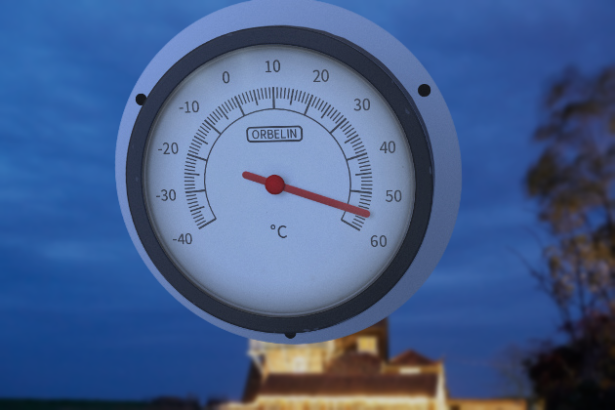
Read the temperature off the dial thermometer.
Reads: 55 °C
